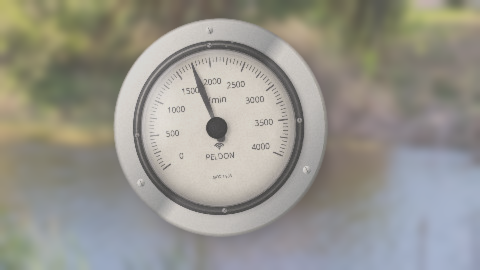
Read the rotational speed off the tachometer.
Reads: 1750 rpm
